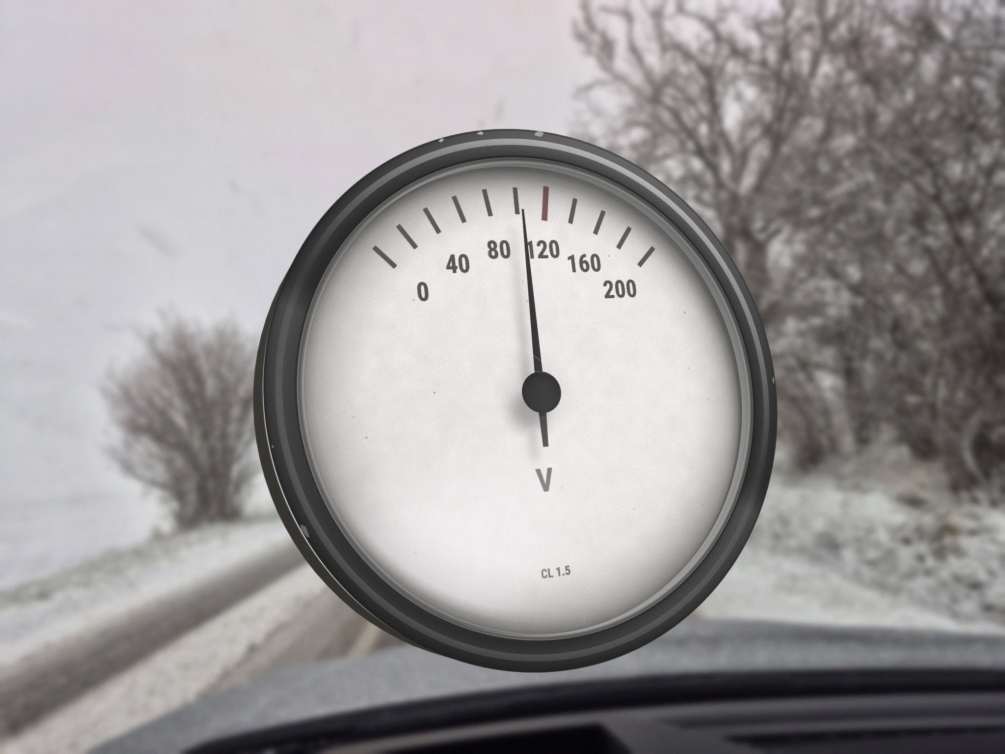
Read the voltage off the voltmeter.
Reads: 100 V
